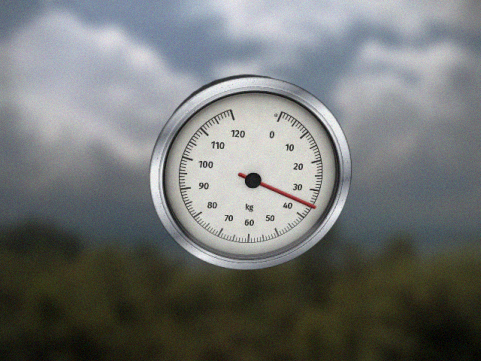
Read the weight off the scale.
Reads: 35 kg
